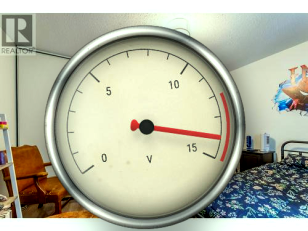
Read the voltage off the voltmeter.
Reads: 14 V
